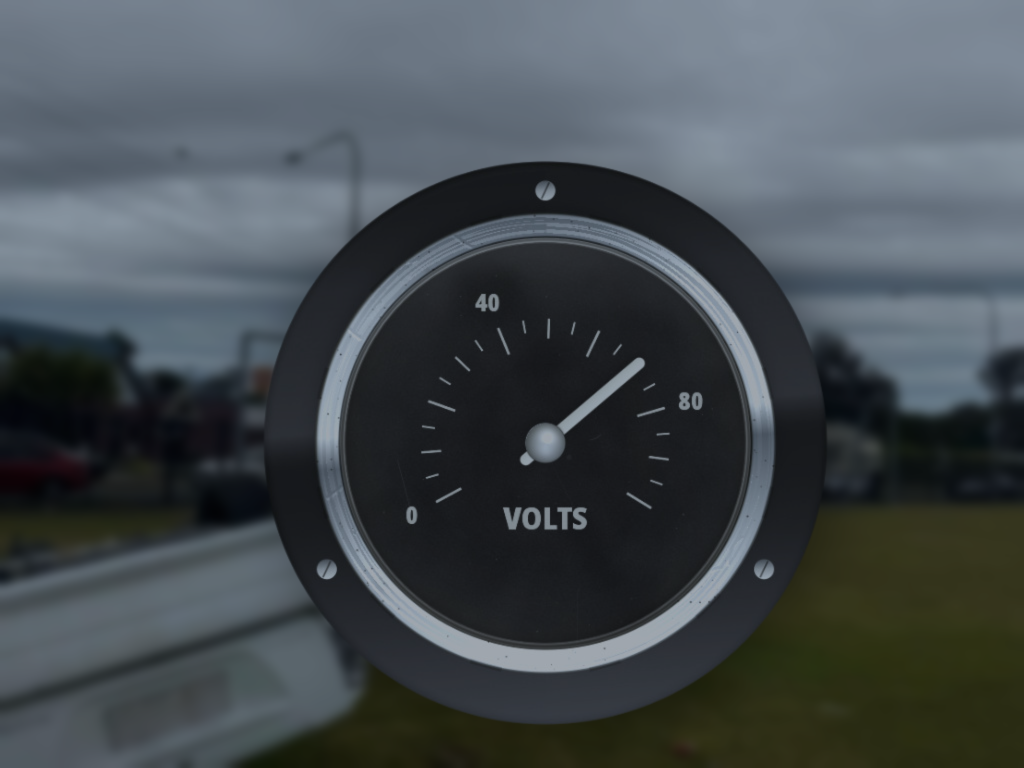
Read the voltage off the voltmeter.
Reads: 70 V
